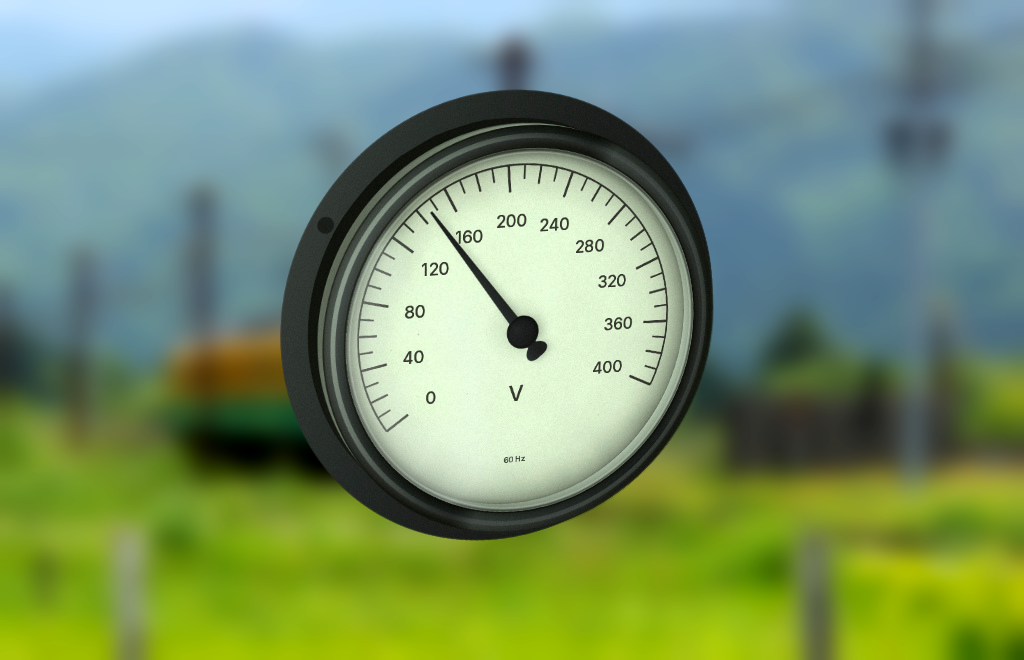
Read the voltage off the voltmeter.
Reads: 145 V
